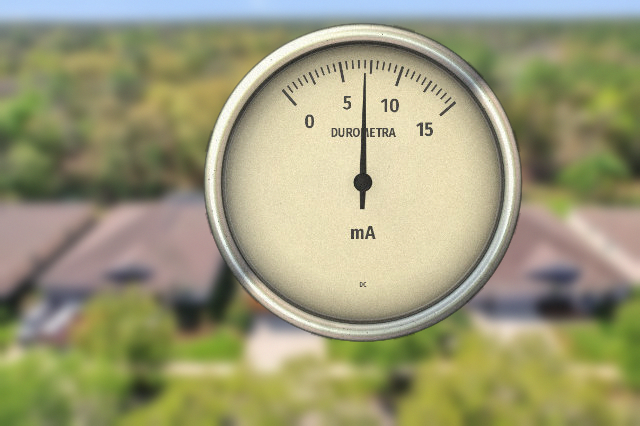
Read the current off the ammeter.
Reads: 7 mA
